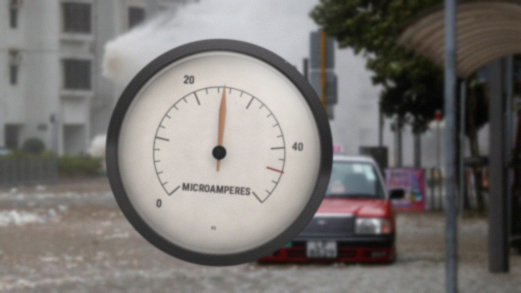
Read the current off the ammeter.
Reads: 25 µA
